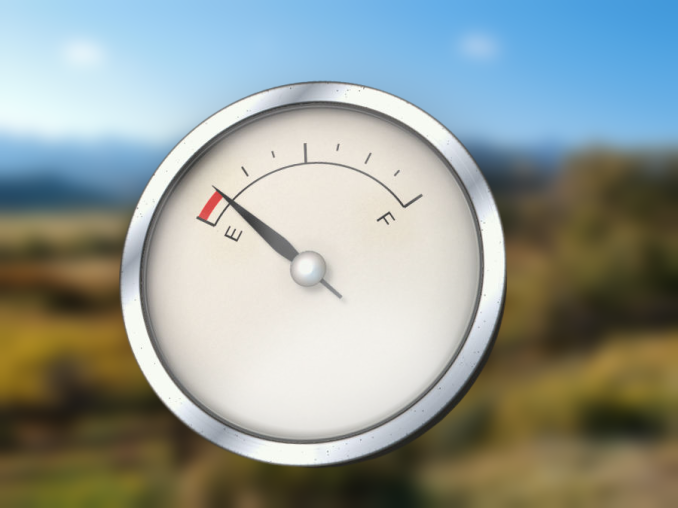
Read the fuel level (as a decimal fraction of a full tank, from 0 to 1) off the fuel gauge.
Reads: 0.125
